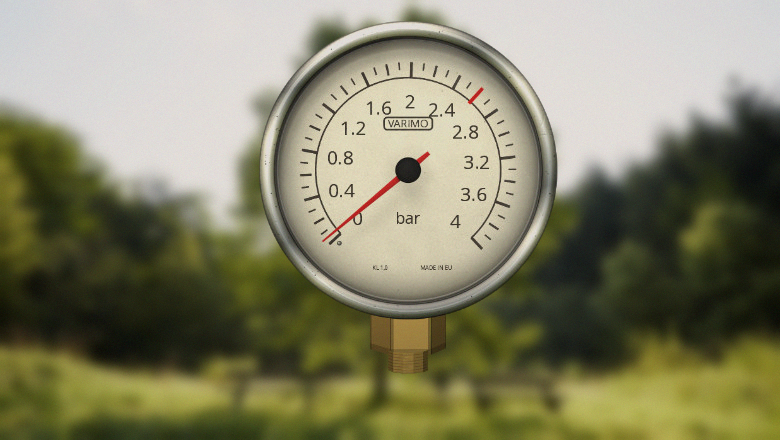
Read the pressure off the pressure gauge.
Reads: 0.05 bar
